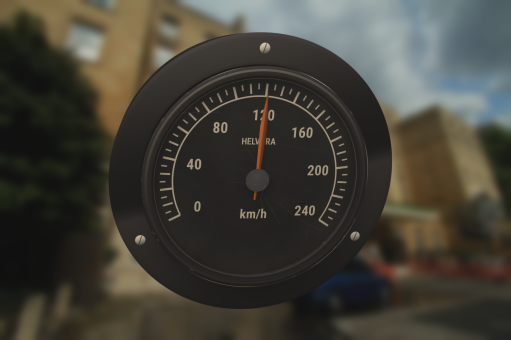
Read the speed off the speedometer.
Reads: 120 km/h
